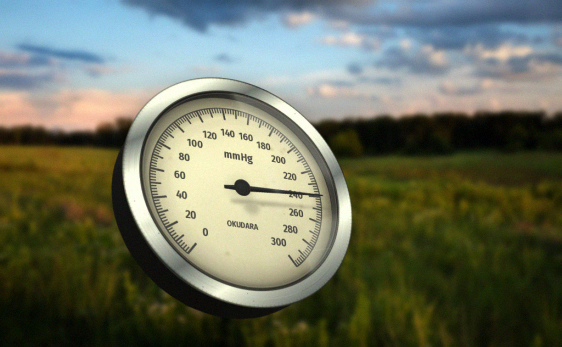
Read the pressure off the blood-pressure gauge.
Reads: 240 mmHg
